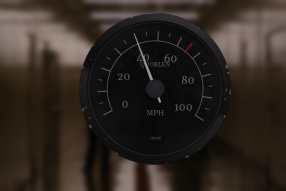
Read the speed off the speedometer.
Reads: 40 mph
